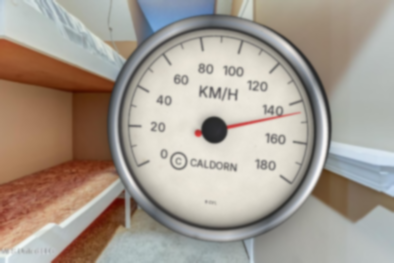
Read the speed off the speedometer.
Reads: 145 km/h
